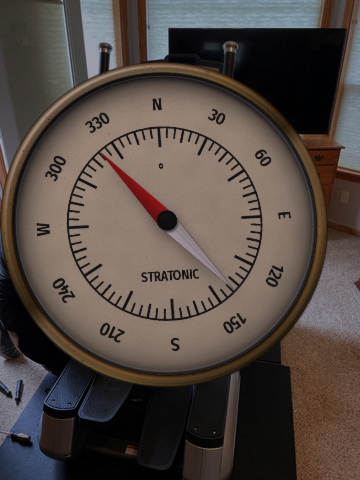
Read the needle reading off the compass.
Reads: 320 °
